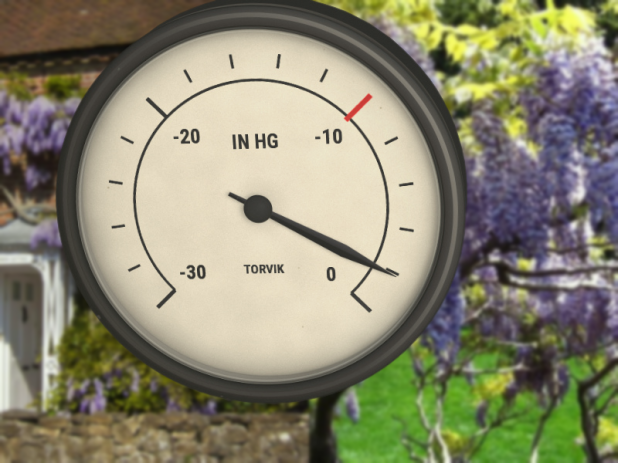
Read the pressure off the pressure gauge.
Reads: -2 inHg
